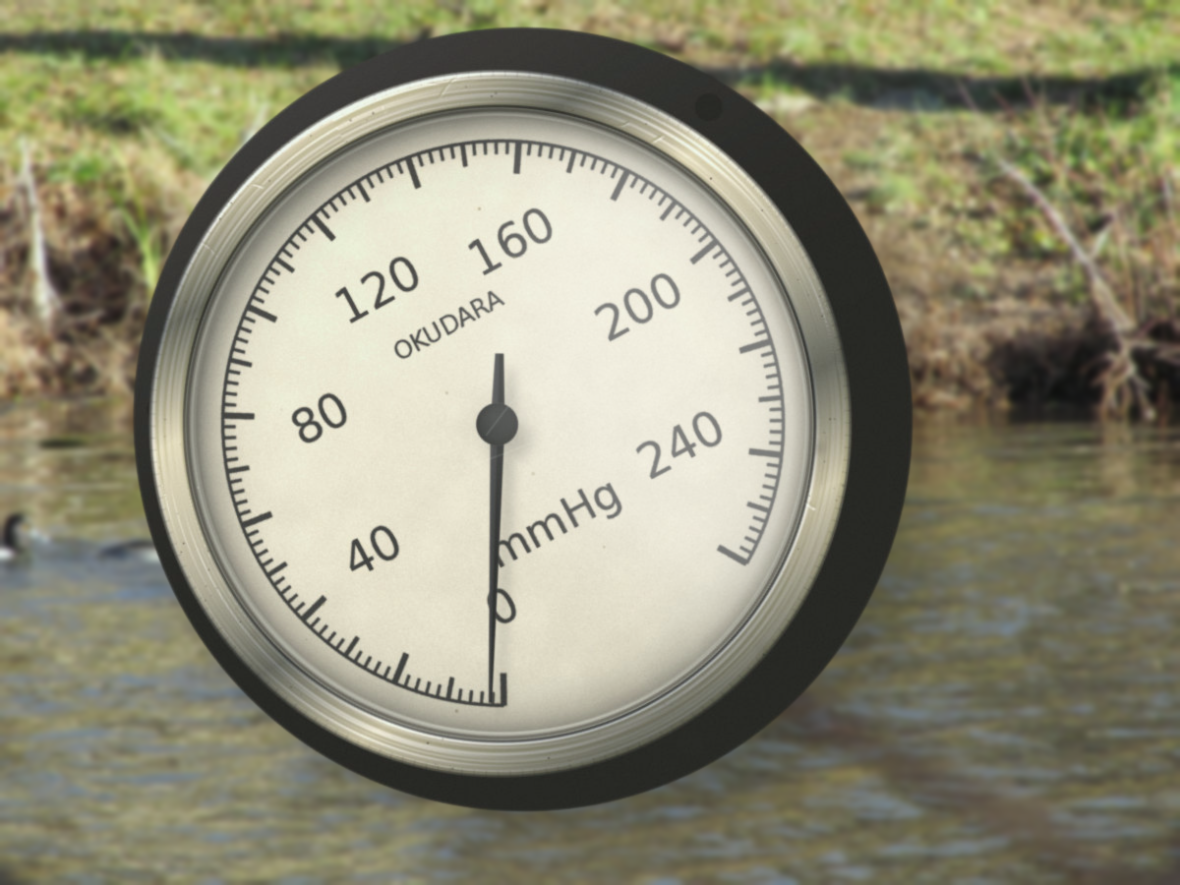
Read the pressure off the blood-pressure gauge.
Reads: 2 mmHg
